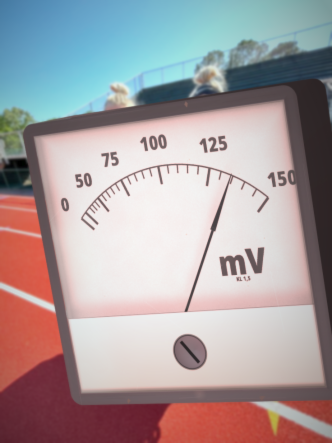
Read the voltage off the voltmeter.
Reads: 135 mV
